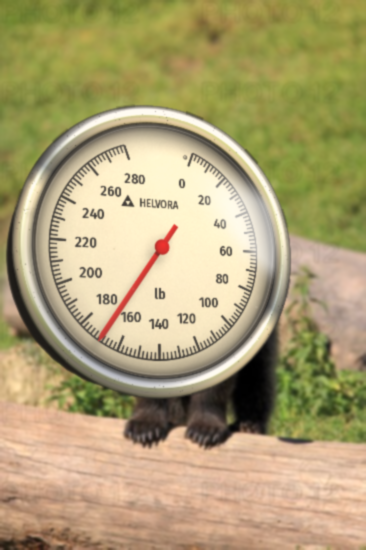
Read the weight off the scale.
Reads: 170 lb
